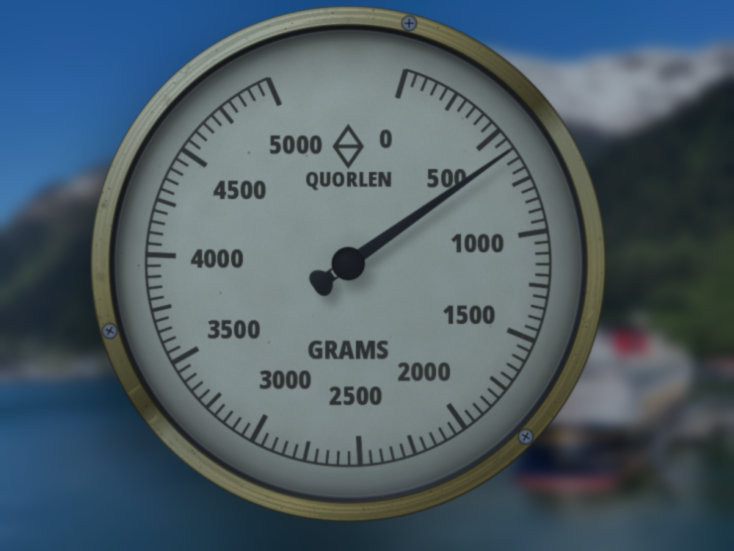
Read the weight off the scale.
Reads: 600 g
